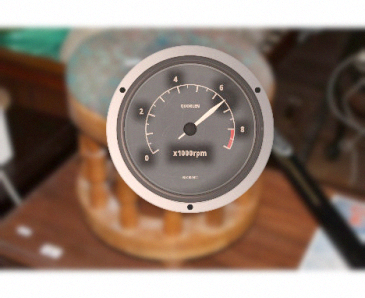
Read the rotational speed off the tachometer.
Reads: 6500 rpm
